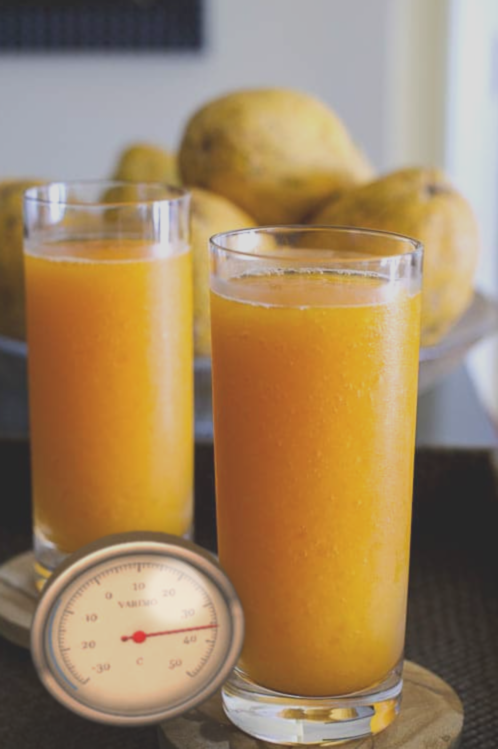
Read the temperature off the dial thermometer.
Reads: 35 °C
